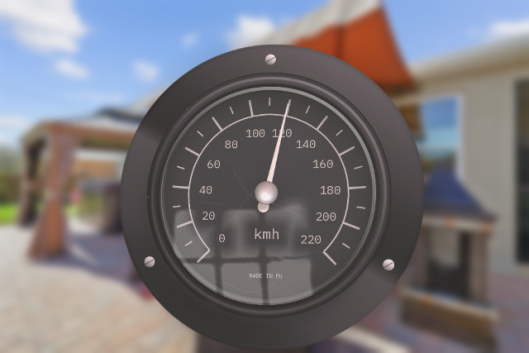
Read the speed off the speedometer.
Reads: 120 km/h
